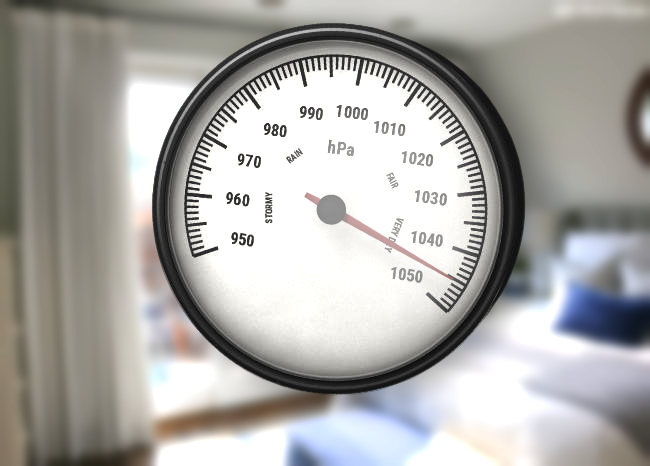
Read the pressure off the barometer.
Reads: 1045 hPa
